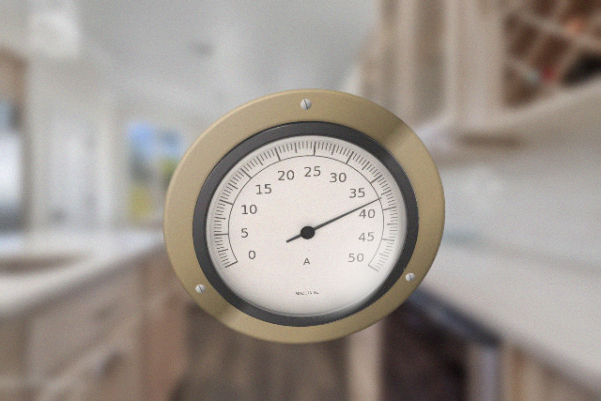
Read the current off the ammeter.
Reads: 37.5 A
